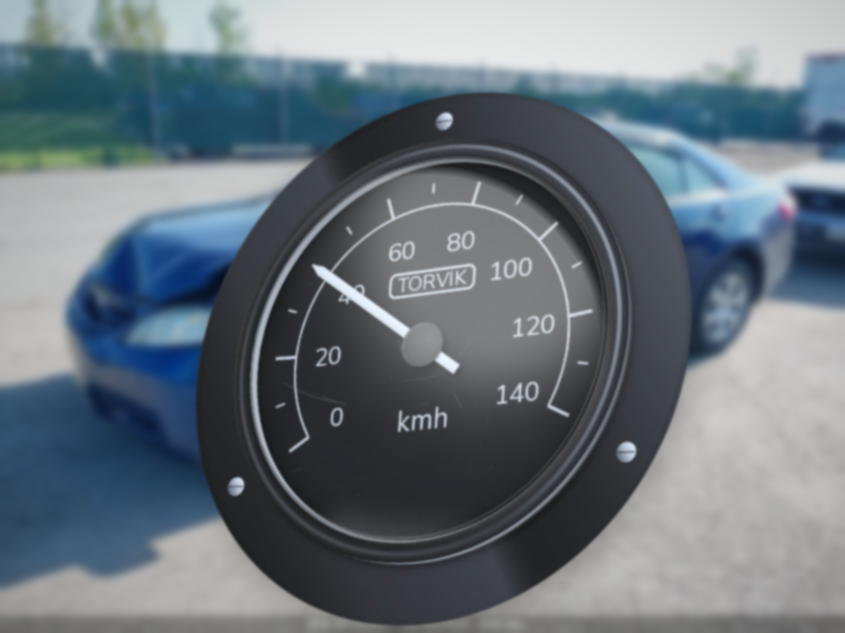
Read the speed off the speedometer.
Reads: 40 km/h
